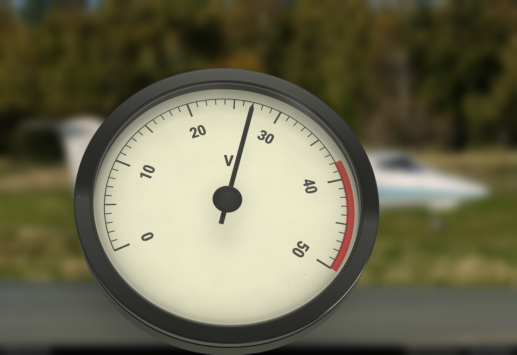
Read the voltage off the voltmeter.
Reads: 27 V
